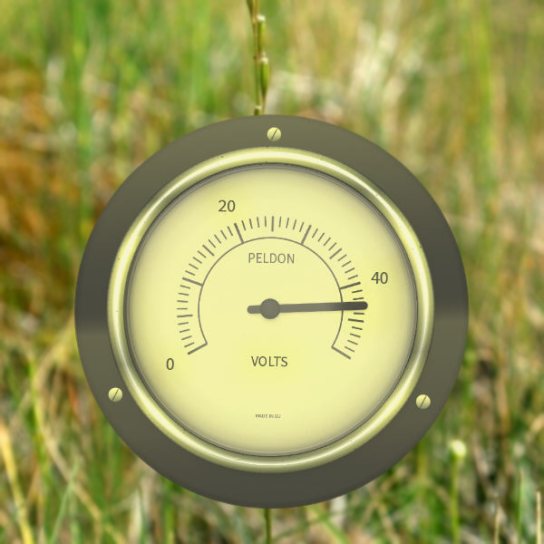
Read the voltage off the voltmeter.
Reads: 43 V
